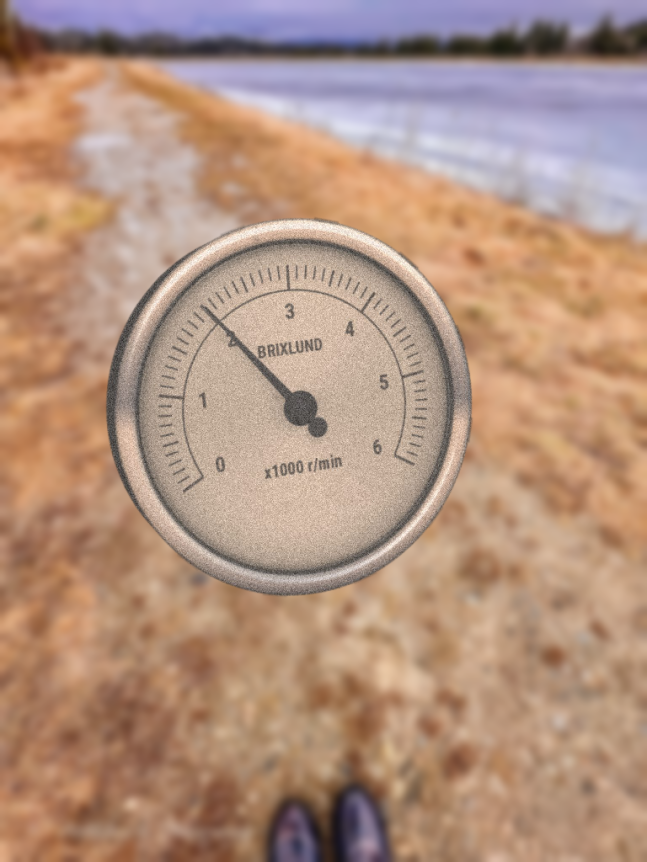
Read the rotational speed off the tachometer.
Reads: 2000 rpm
